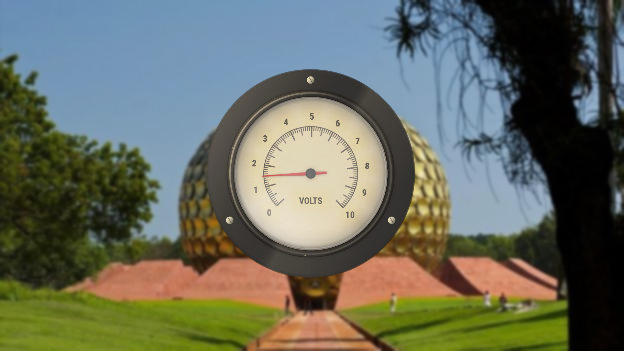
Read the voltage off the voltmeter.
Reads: 1.5 V
